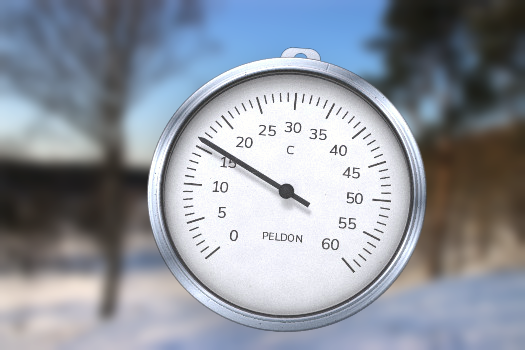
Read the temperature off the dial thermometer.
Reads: 16 °C
